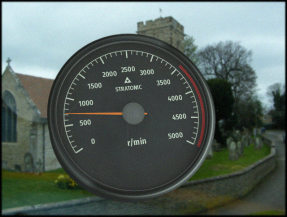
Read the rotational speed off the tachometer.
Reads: 700 rpm
